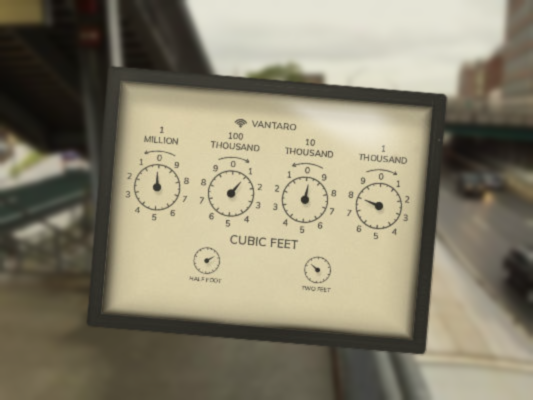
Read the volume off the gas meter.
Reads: 9800 ft³
